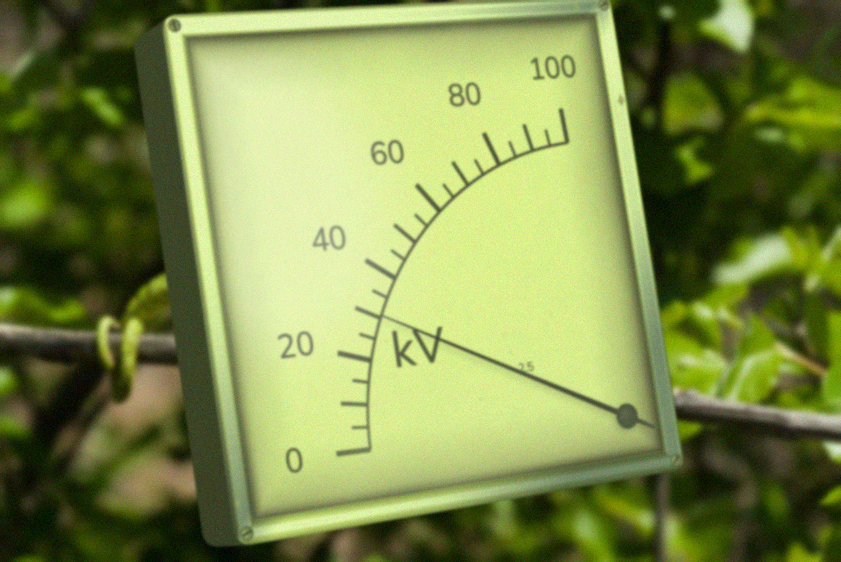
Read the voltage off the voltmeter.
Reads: 30 kV
